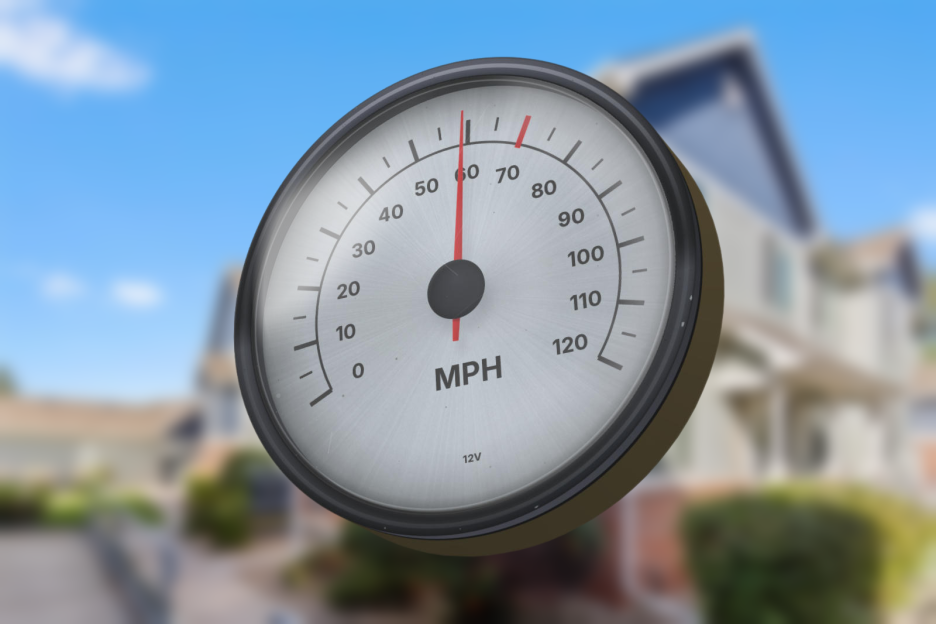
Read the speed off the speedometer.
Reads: 60 mph
